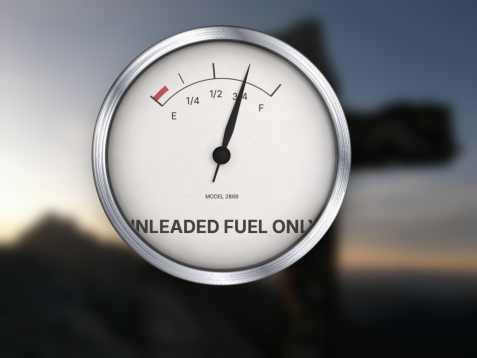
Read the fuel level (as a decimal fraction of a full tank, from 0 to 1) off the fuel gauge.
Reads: 0.75
